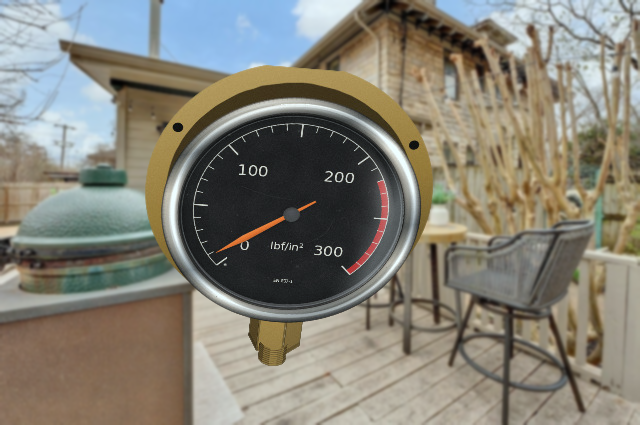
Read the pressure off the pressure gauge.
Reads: 10 psi
